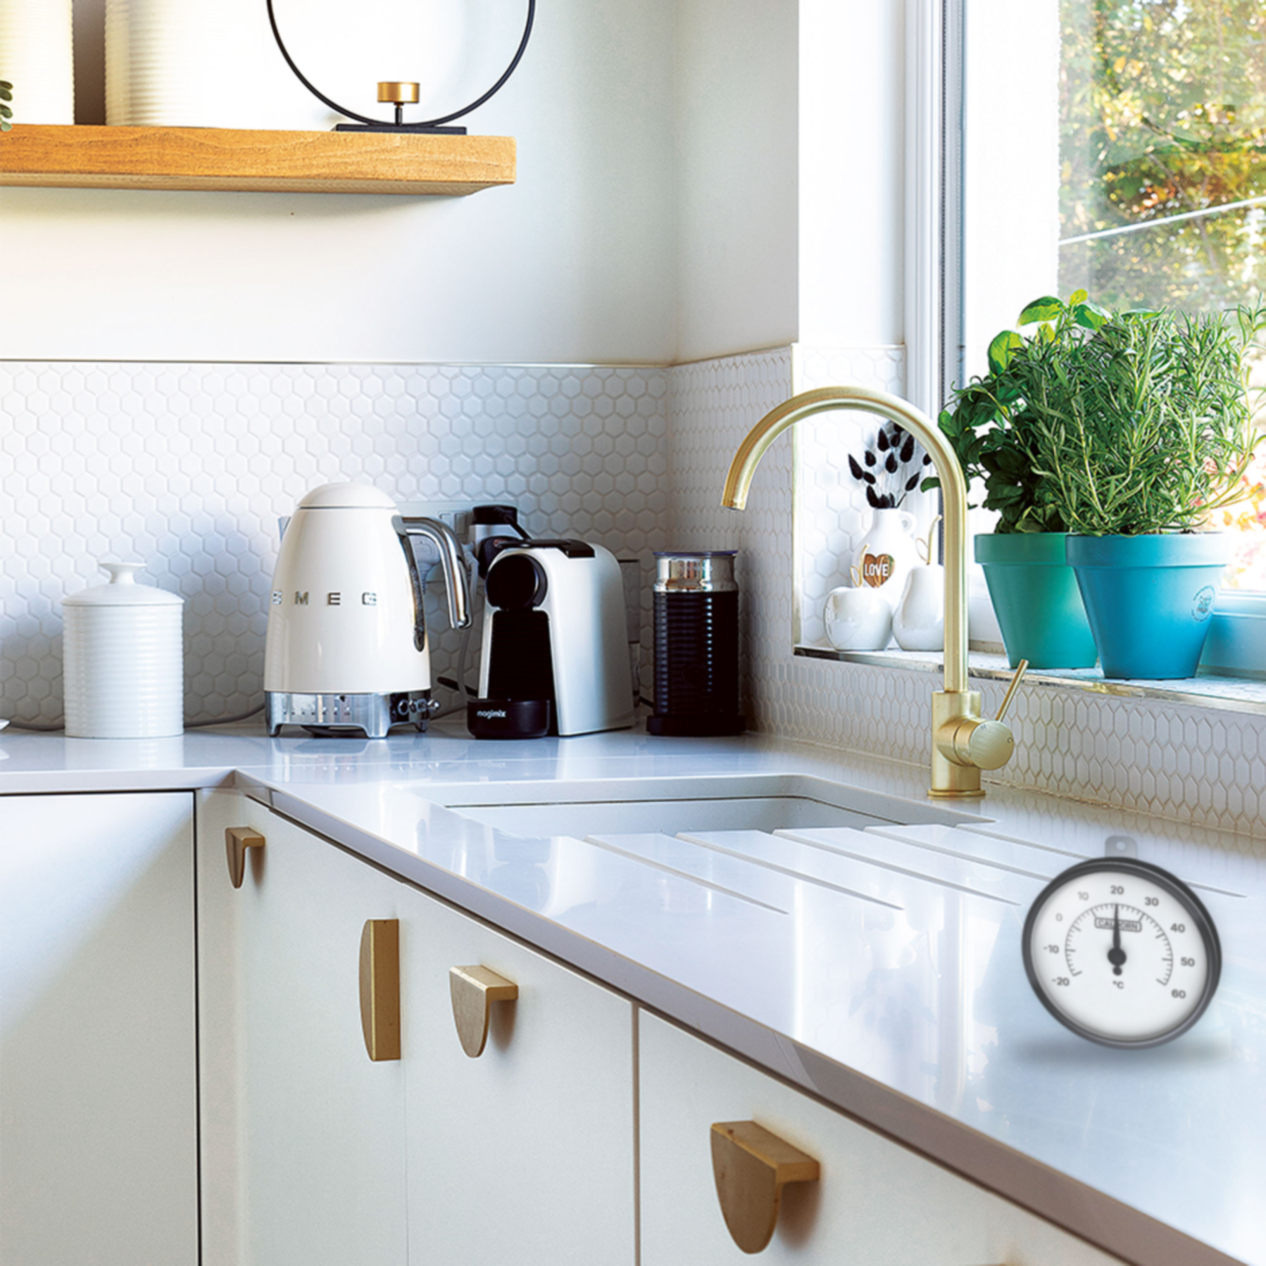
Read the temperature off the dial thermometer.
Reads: 20 °C
